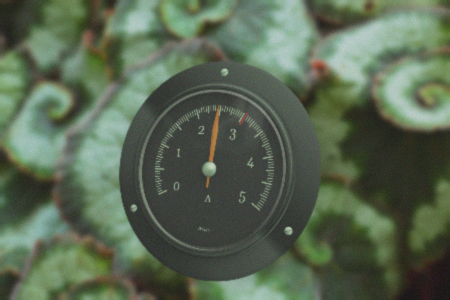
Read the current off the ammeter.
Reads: 2.5 A
